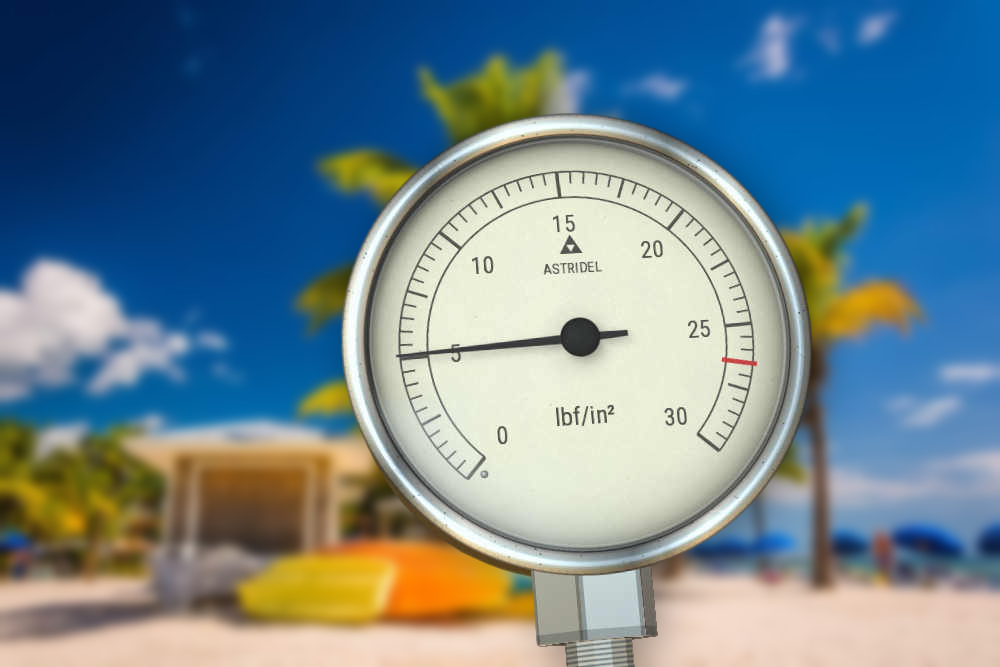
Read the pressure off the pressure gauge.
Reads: 5 psi
